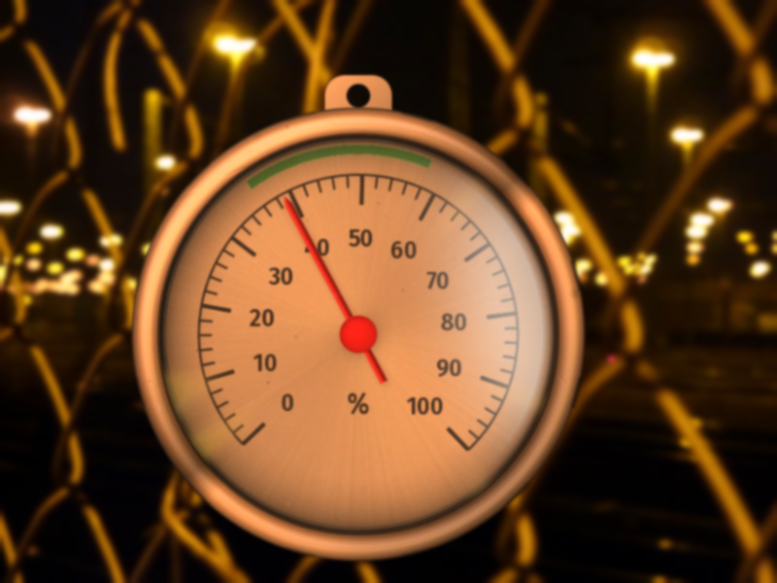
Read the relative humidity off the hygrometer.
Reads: 39 %
